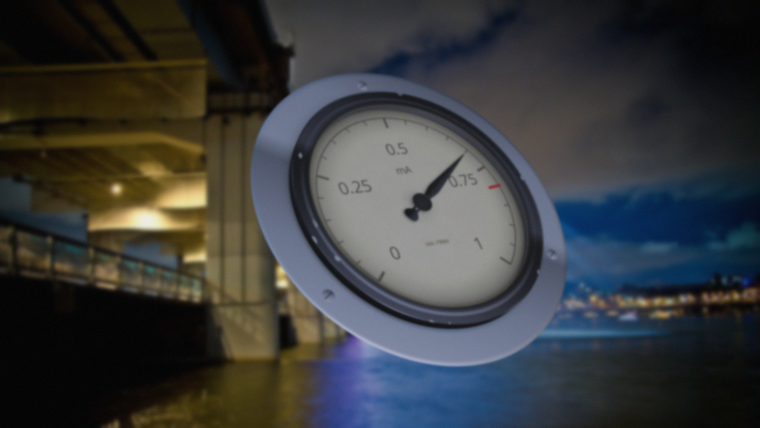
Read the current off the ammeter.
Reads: 0.7 mA
